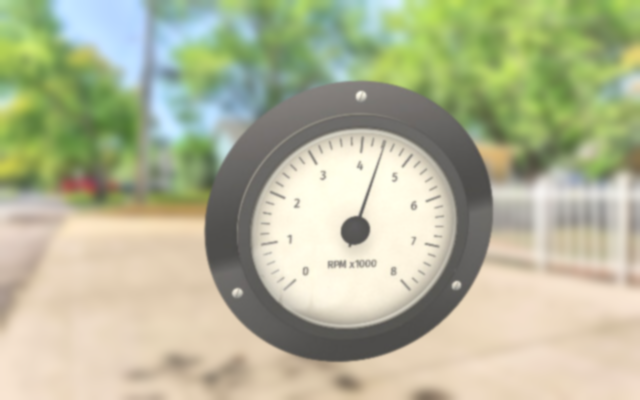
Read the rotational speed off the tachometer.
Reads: 4400 rpm
